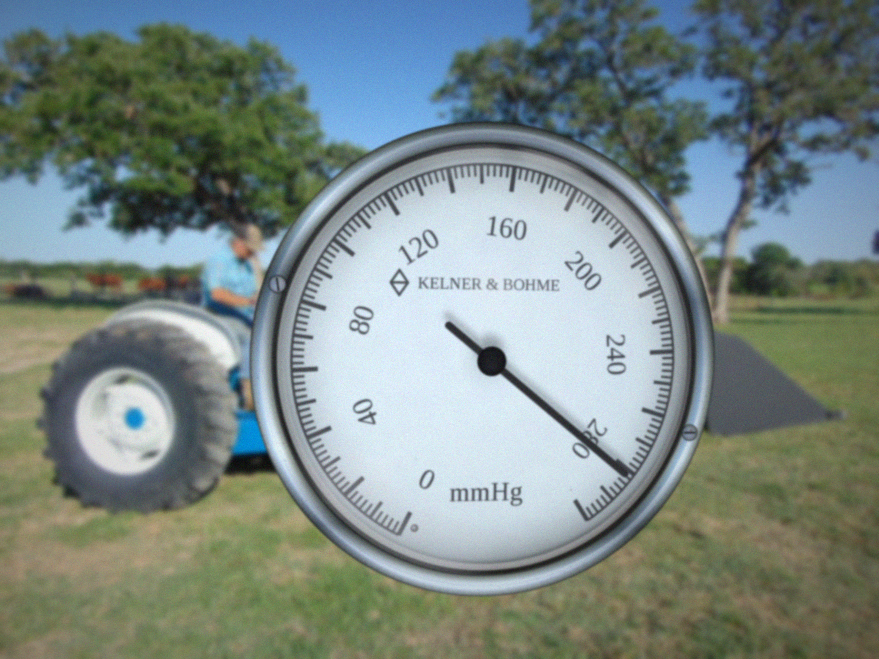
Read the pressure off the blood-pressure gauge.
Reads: 282 mmHg
